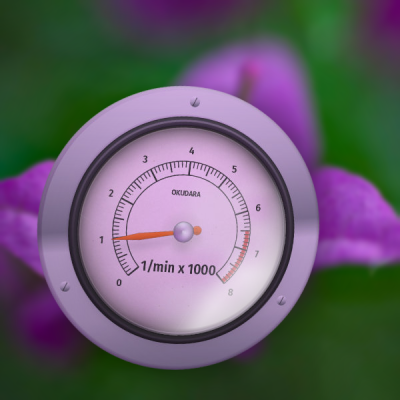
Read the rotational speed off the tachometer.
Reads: 1000 rpm
